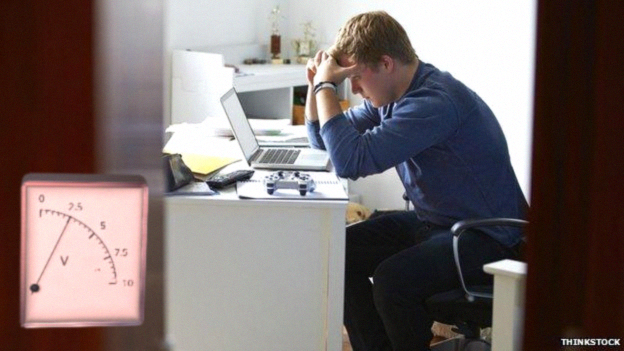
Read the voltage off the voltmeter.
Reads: 2.5 V
